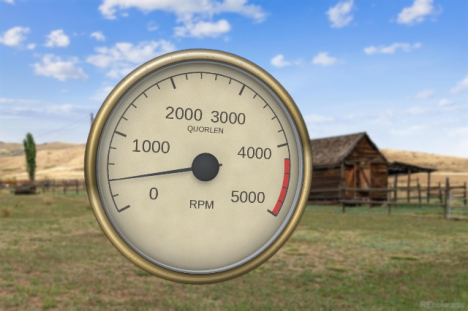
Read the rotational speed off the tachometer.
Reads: 400 rpm
